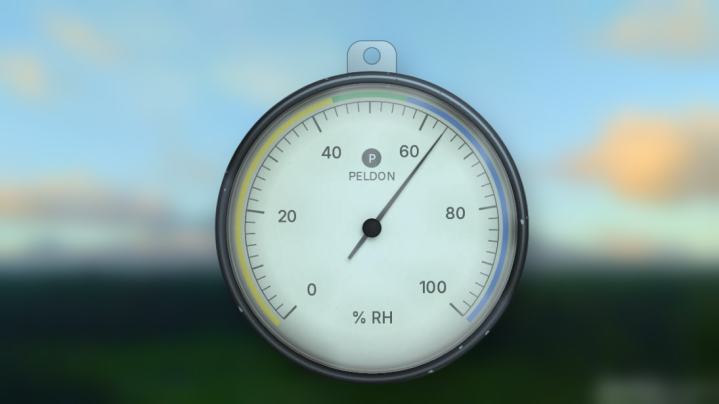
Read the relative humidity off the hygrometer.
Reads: 64 %
